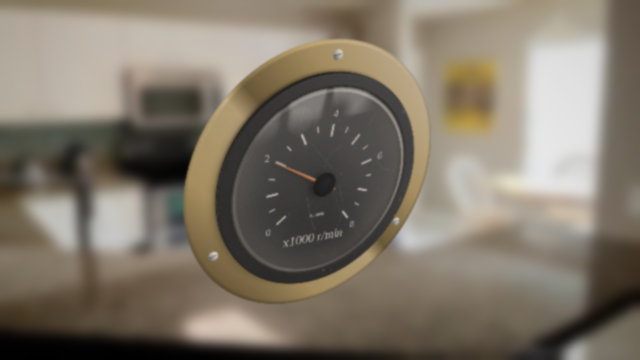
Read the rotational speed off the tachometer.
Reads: 2000 rpm
